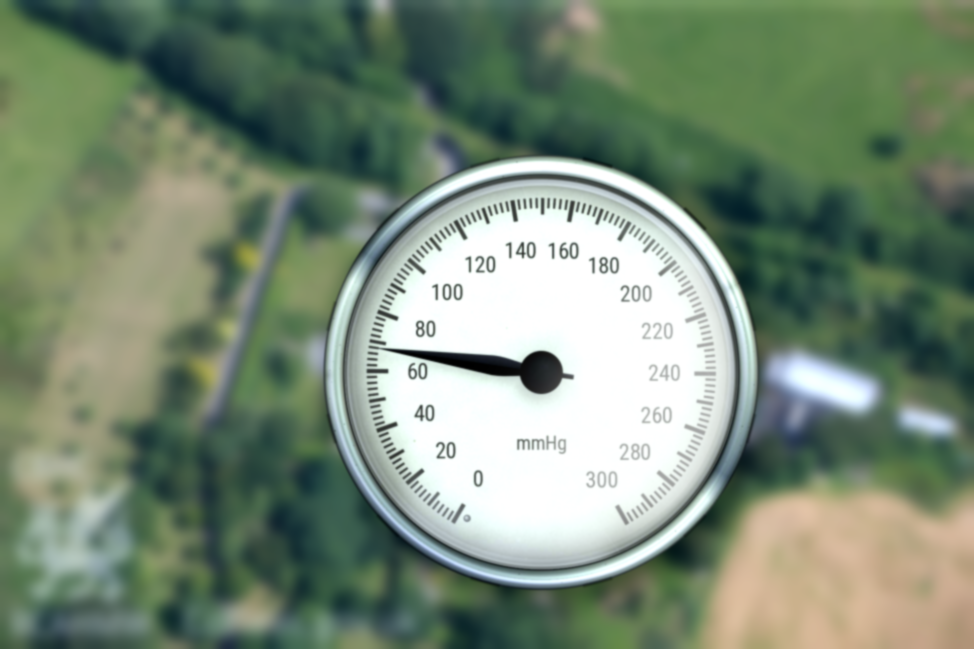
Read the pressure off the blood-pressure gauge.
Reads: 68 mmHg
